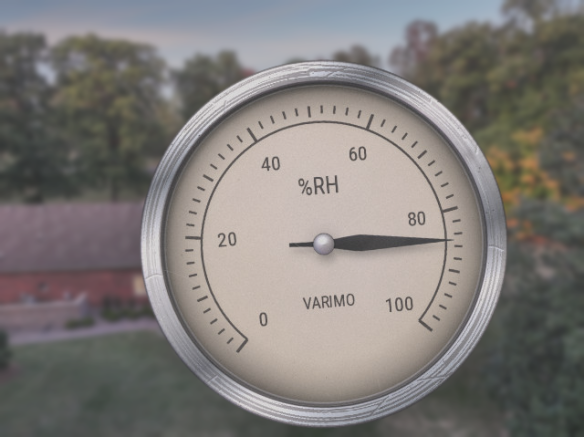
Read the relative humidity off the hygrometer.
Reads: 85 %
